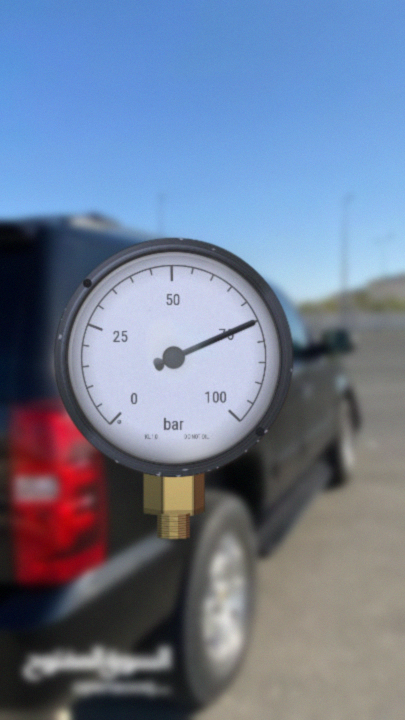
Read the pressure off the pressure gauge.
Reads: 75 bar
